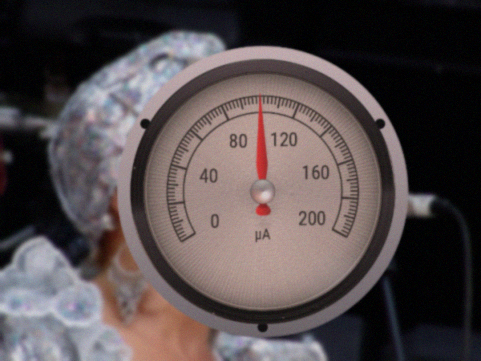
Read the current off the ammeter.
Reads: 100 µA
